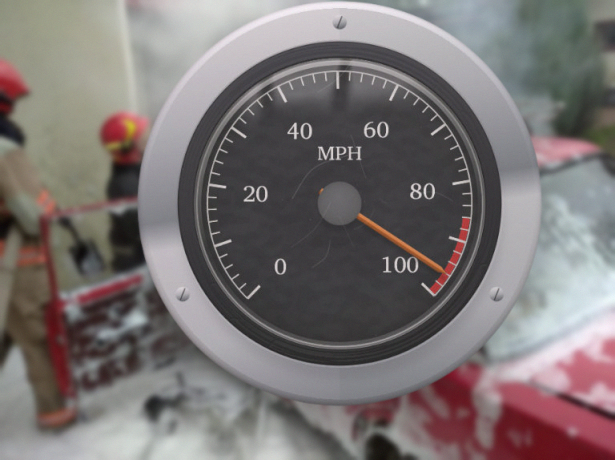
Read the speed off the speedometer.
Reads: 96 mph
